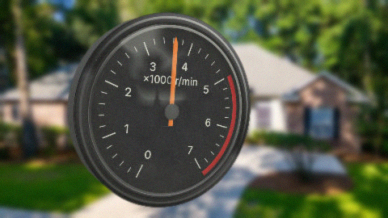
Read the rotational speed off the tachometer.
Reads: 3600 rpm
